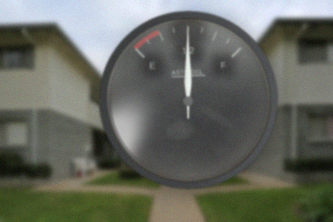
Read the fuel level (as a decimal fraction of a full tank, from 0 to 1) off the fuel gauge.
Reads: 0.5
